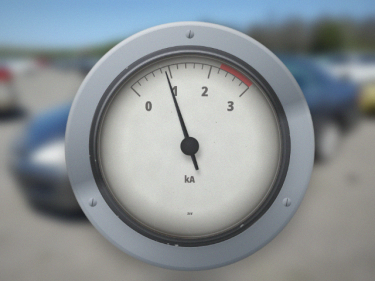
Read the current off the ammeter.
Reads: 0.9 kA
